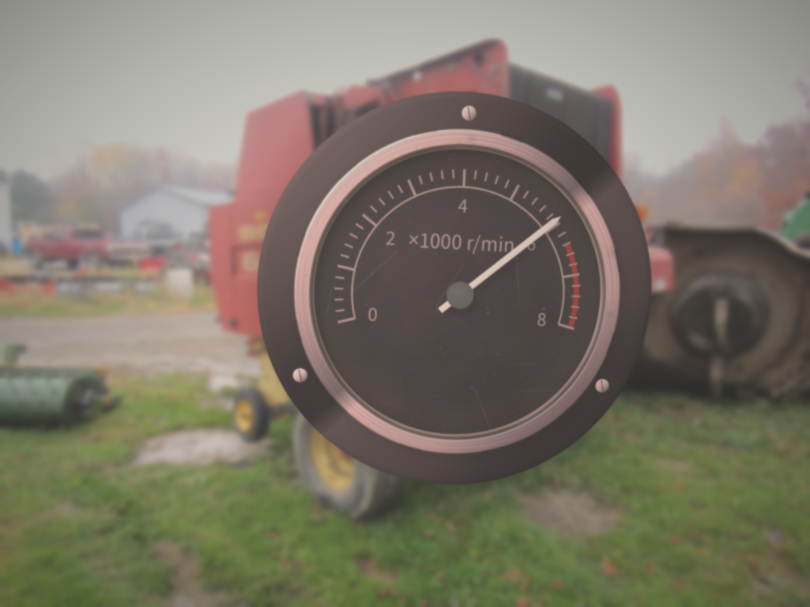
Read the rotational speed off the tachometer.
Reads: 5900 rpm
